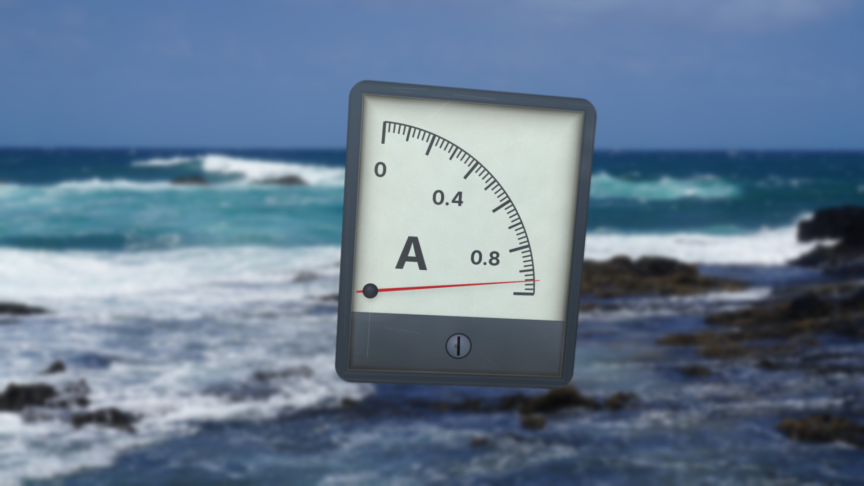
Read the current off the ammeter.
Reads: 0.94 A
